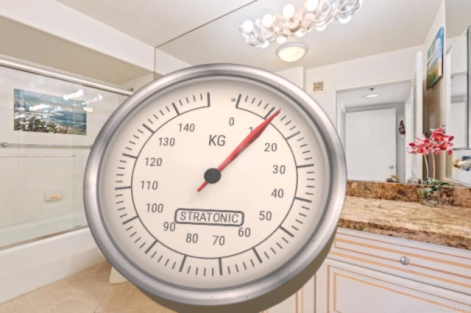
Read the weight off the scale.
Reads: 12 kg
